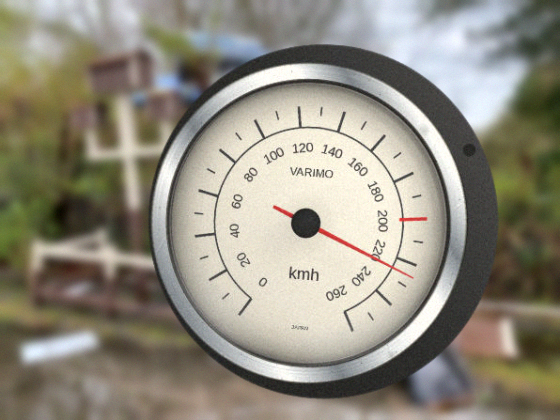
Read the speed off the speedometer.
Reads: 225 km/h
